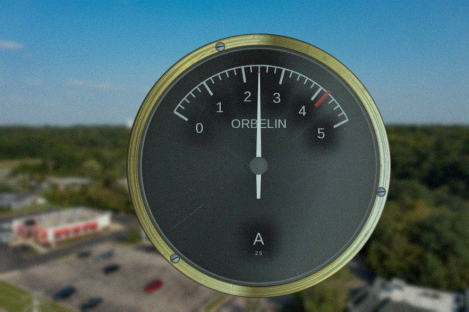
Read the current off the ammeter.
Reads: 2.4 A
